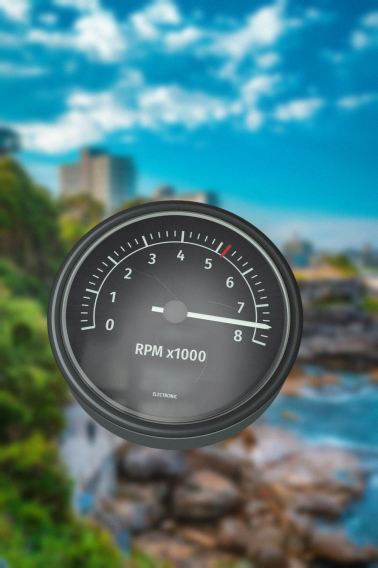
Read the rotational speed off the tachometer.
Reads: 7600 rpm
